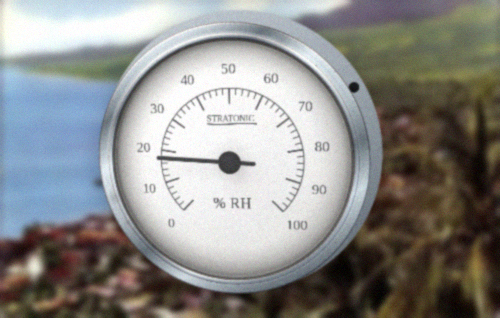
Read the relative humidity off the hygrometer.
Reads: 18 %
